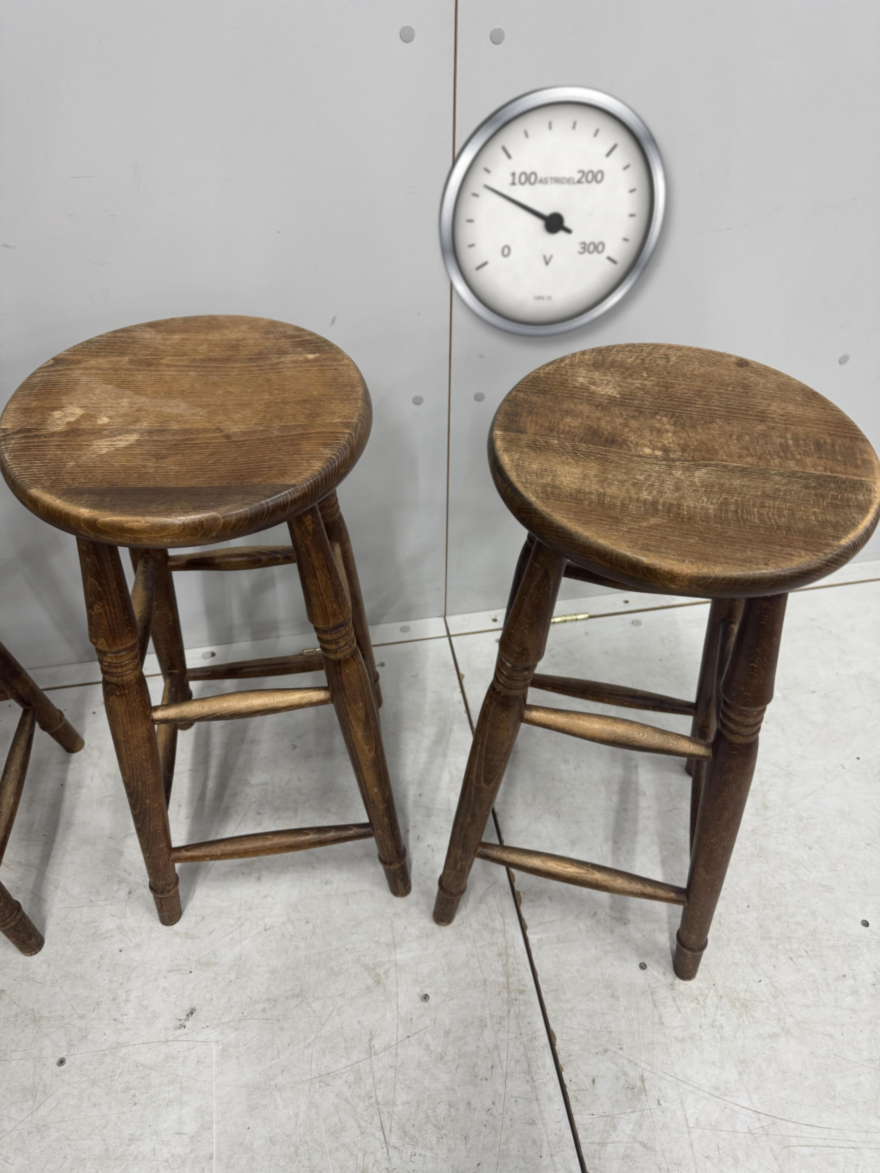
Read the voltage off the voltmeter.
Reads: 70 V
